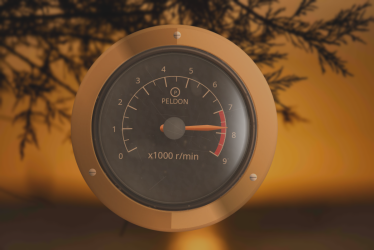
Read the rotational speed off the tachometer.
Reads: 7750 rpm
